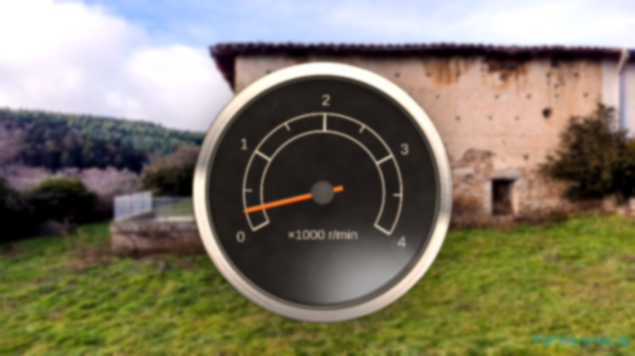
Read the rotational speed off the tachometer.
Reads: 250 rpm
